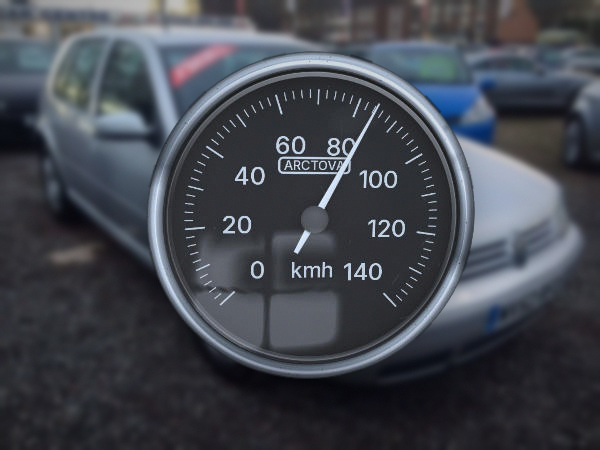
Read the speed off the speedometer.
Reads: 84 km/h
